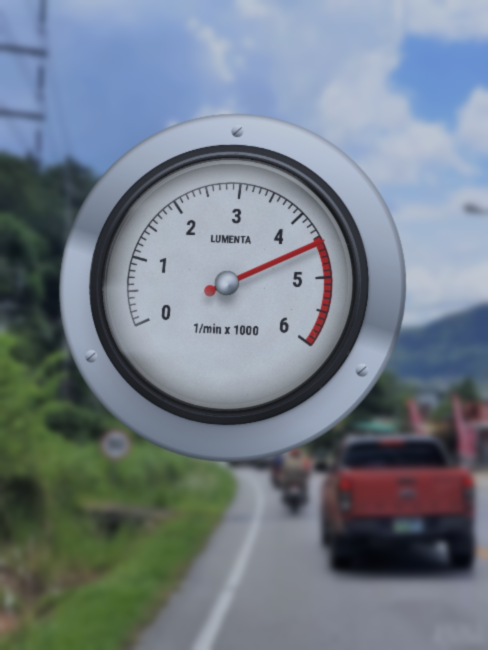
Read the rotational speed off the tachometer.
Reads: 4500 rpm
